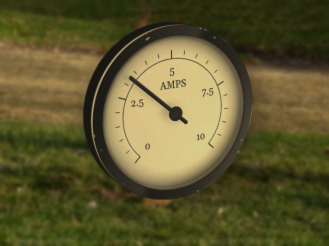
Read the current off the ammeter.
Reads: 3.25 A
